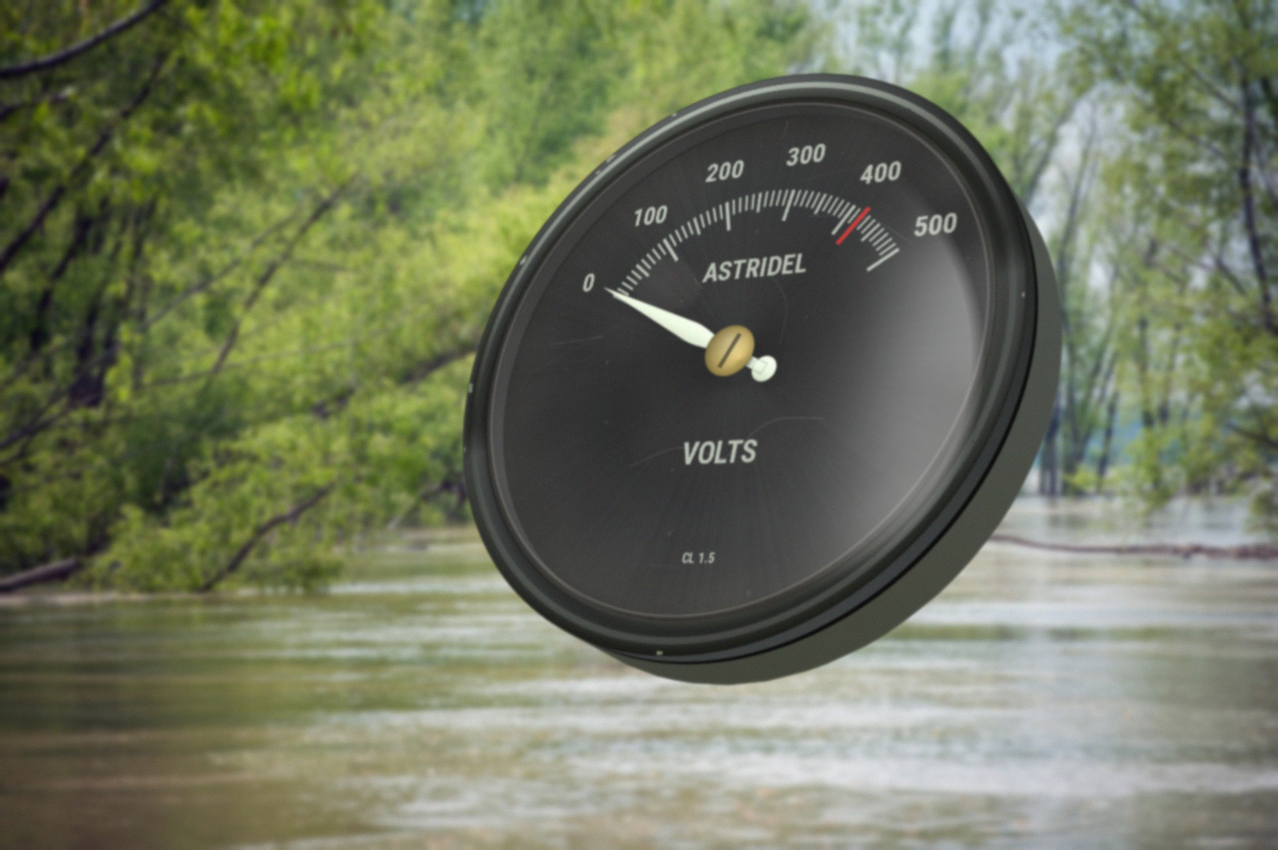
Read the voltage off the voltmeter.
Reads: 0 V
